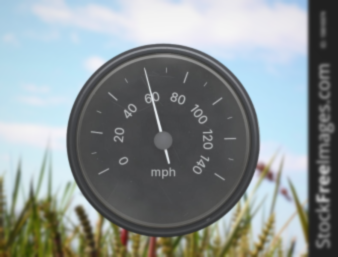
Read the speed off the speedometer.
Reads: 60 mph
